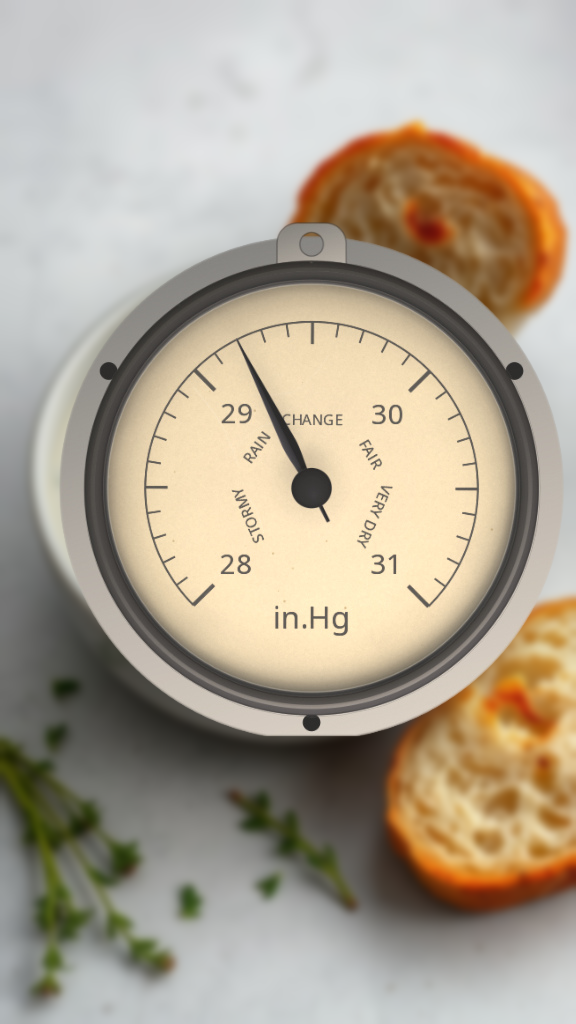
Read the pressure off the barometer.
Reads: 29.2 inHg
